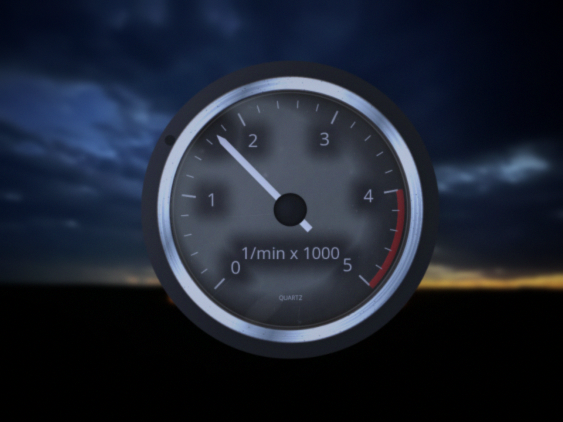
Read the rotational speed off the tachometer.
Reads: 1700 rpm
